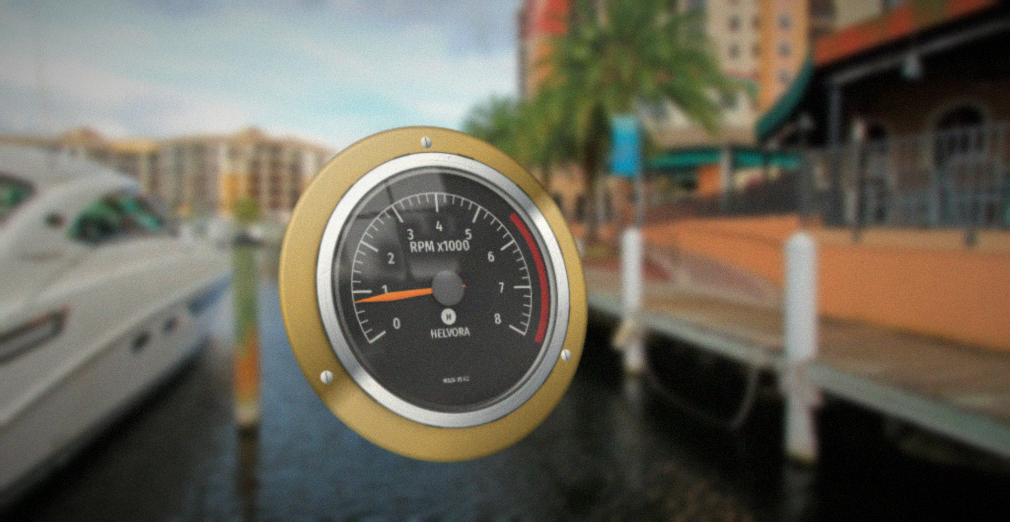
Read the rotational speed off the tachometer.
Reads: 800 rpm
